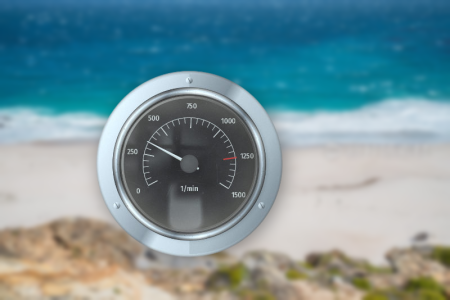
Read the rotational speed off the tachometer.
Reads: 350 rpm
